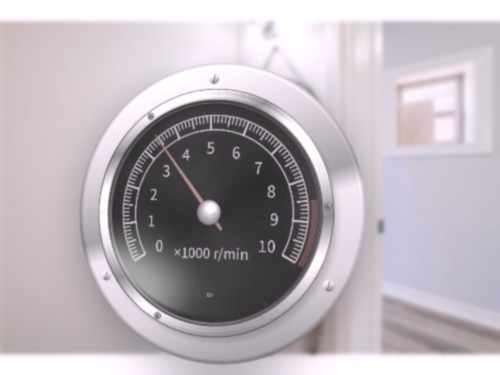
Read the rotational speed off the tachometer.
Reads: 3500 rpm
